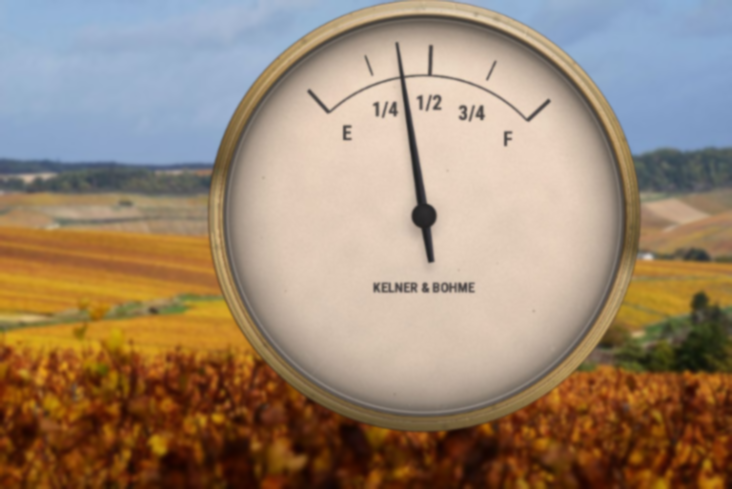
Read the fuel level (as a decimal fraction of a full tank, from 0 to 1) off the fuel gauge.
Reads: 0.375
